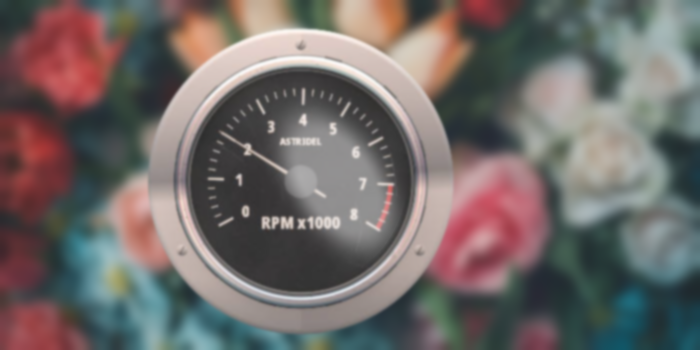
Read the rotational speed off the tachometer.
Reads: 2000 rpm
